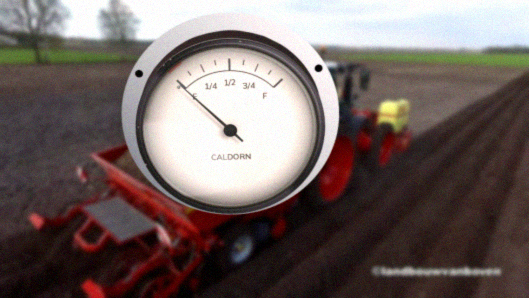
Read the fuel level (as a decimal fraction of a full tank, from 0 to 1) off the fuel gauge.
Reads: 0
